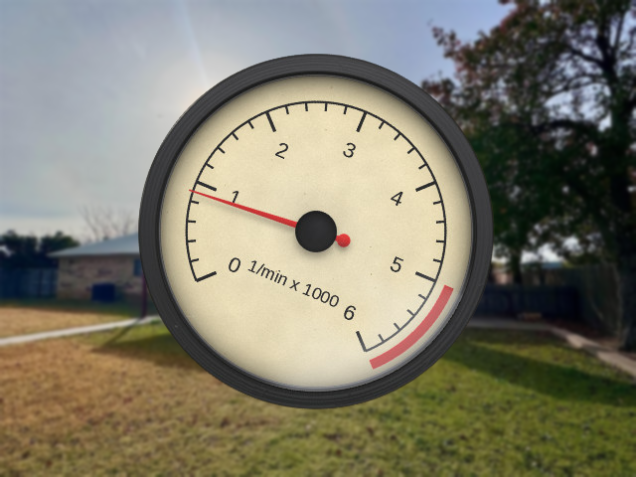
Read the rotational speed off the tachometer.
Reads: 900 rpm
